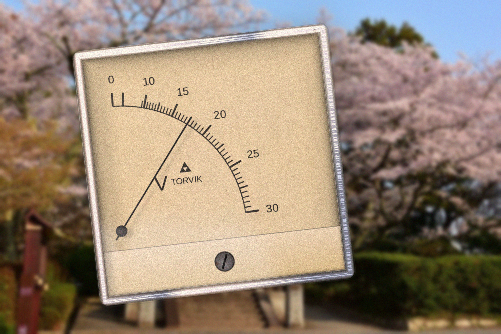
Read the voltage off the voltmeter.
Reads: 17.5 V
